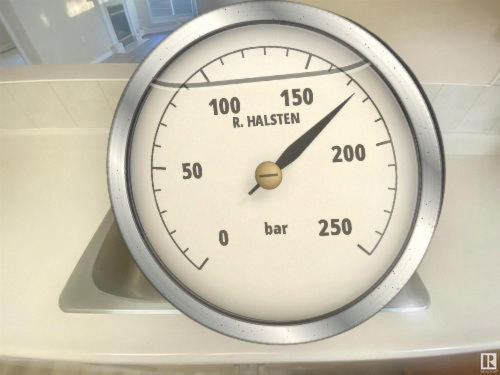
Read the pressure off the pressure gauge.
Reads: 175 bar
